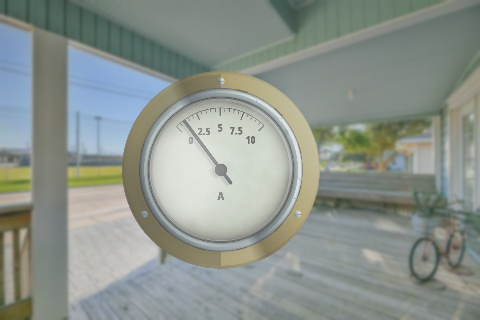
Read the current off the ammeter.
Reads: 1 A
